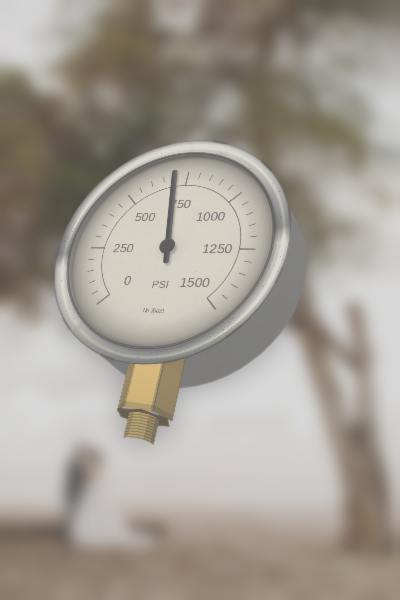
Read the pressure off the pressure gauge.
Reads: 700 psi
